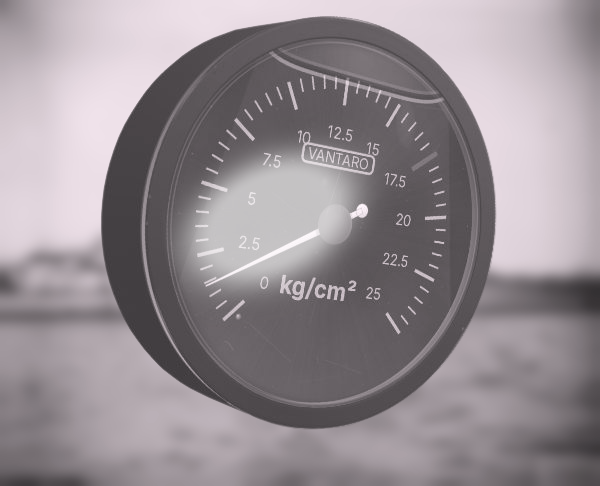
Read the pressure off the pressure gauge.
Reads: 1.5 kg/cm²
